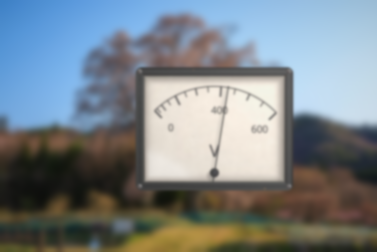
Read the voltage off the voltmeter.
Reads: 425 V
